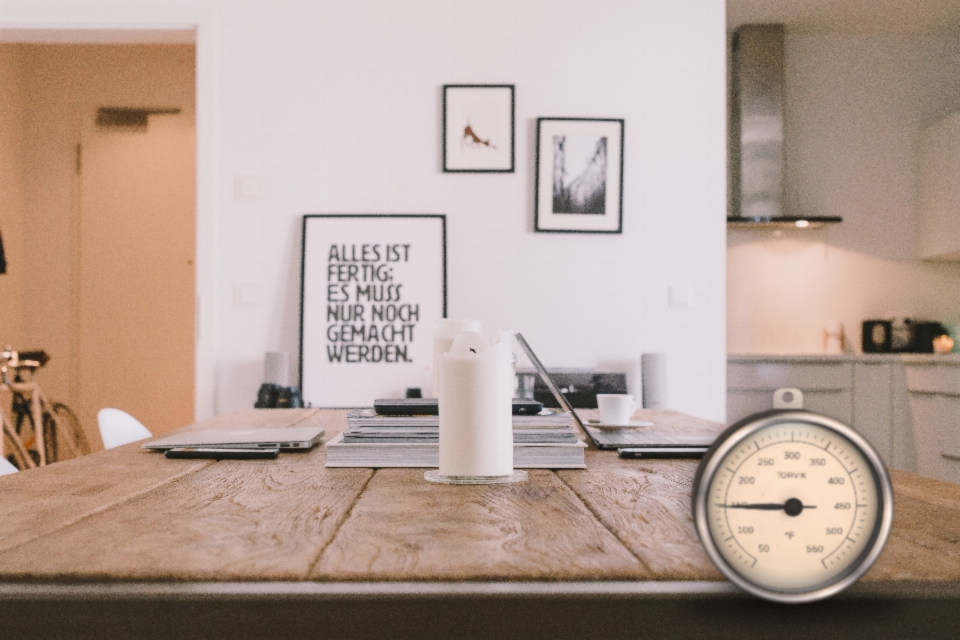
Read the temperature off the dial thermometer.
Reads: 150 °F
